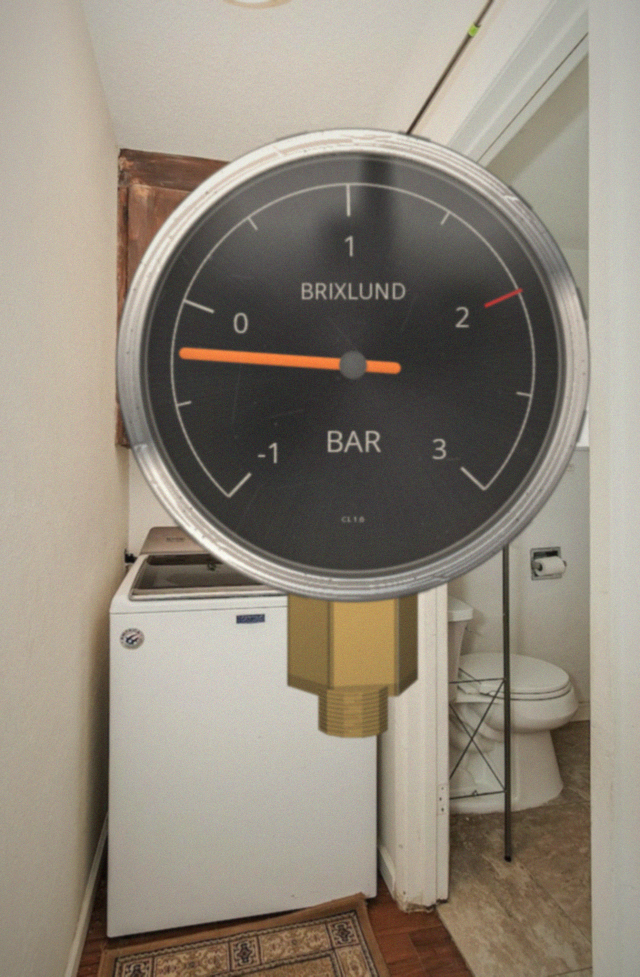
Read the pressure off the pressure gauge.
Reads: -0.25 bar
